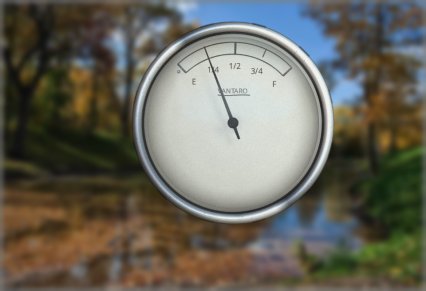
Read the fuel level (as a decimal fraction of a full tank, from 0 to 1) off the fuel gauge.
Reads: 0.25
